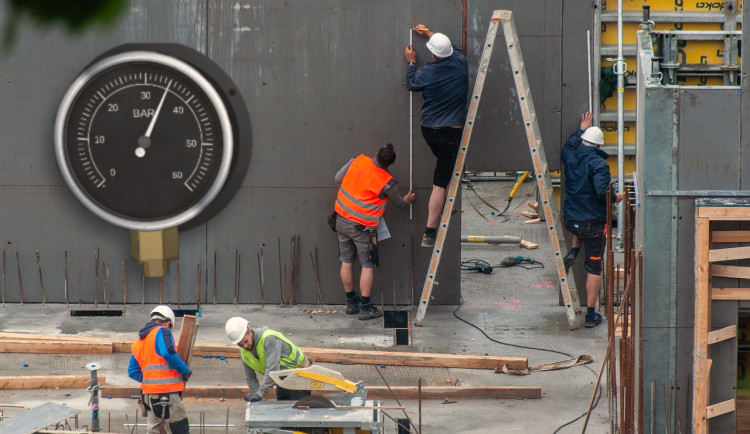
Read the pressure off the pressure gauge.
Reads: 35 bar
